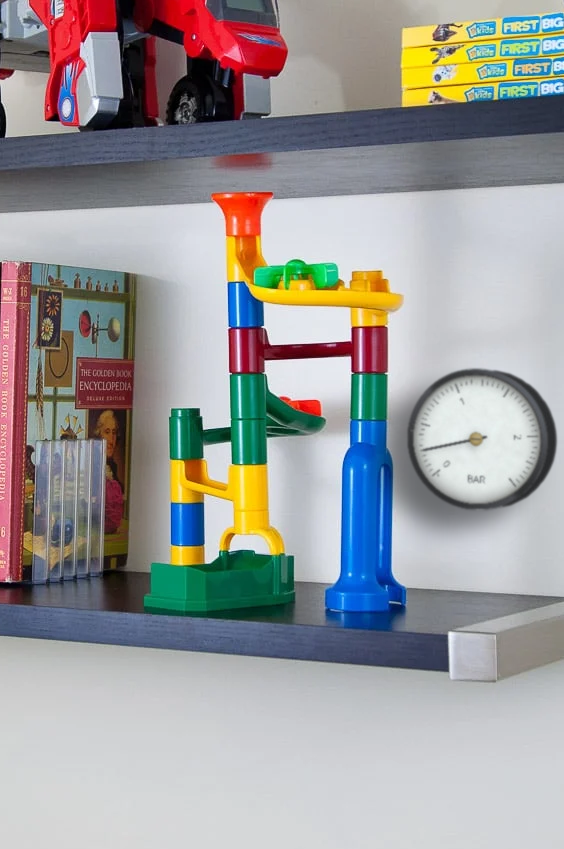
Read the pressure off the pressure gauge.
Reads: 0.25 bar
